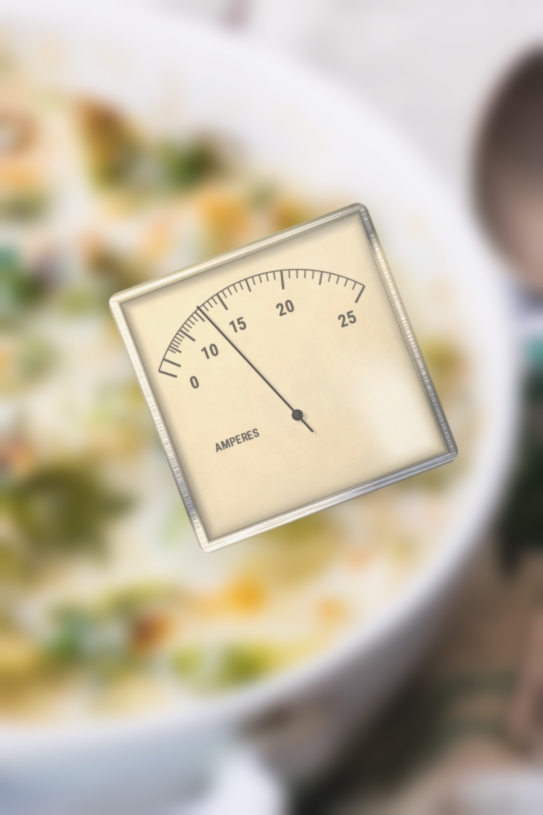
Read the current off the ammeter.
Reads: 13 A
